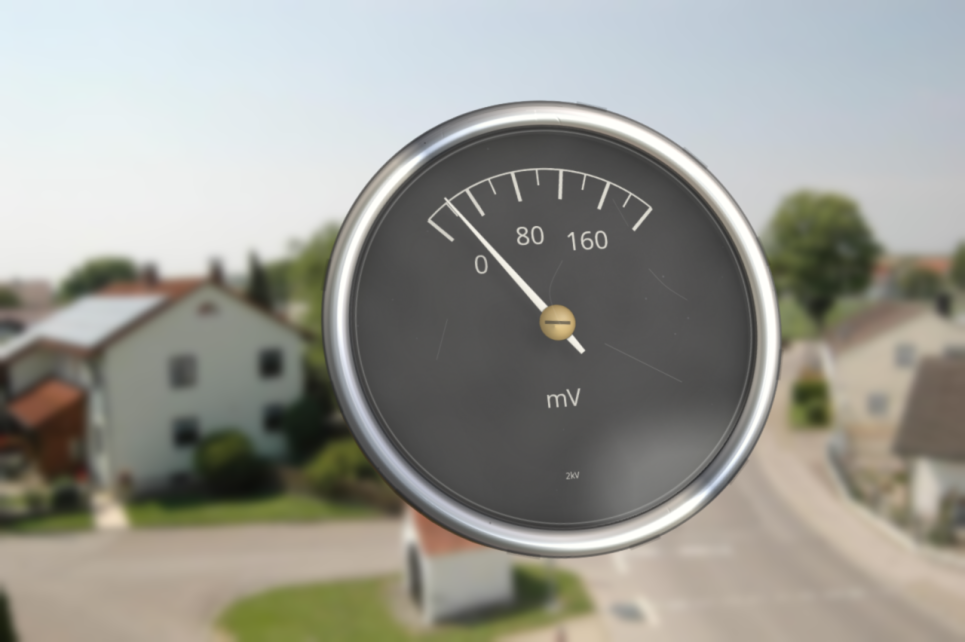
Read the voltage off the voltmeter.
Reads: 20 mV
